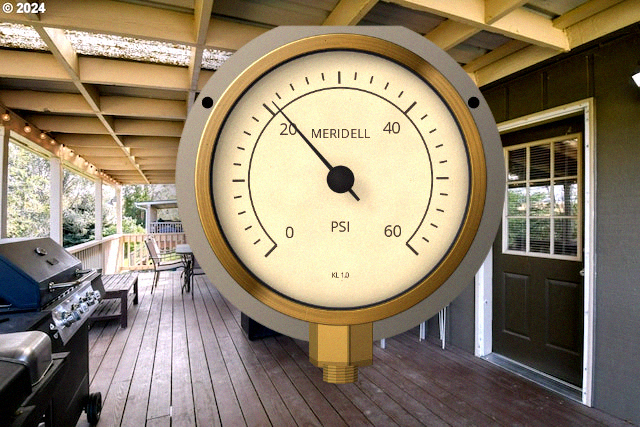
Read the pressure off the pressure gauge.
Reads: 21 psi
